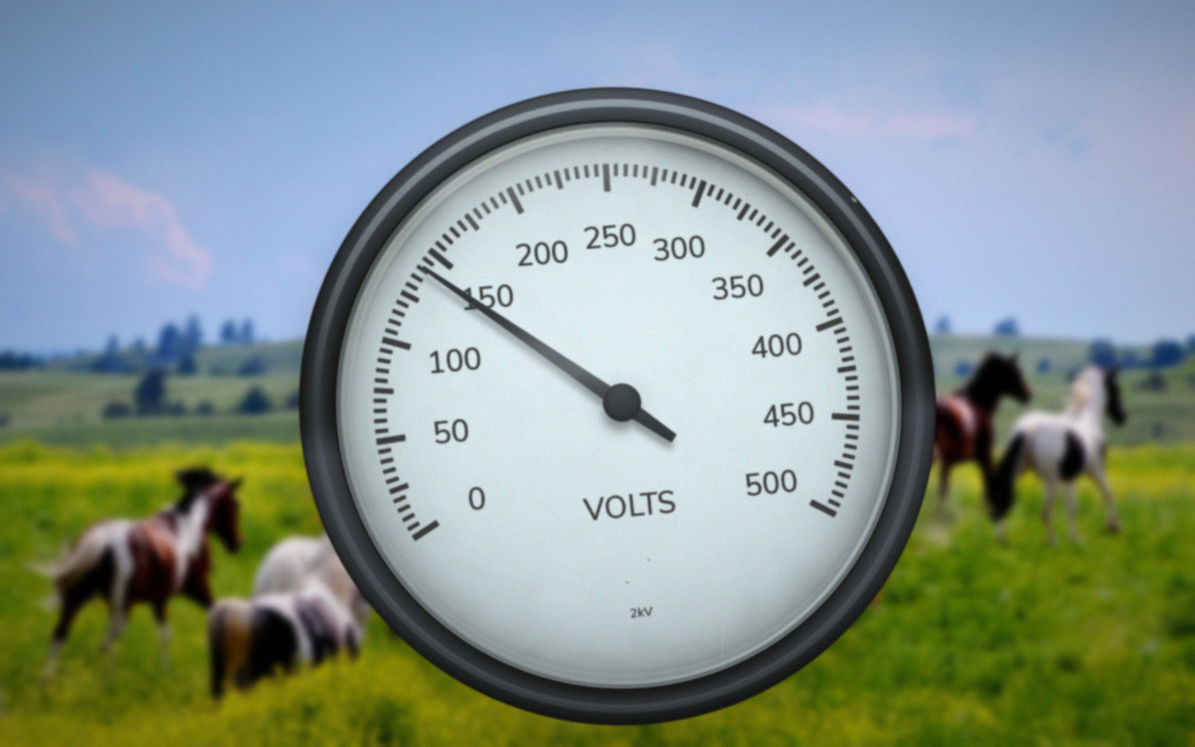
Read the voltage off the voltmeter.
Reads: 140 V
